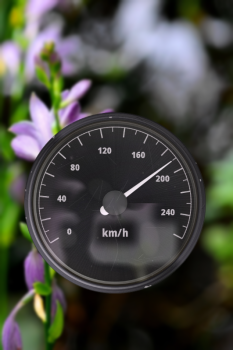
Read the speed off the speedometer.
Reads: 190 km/h
